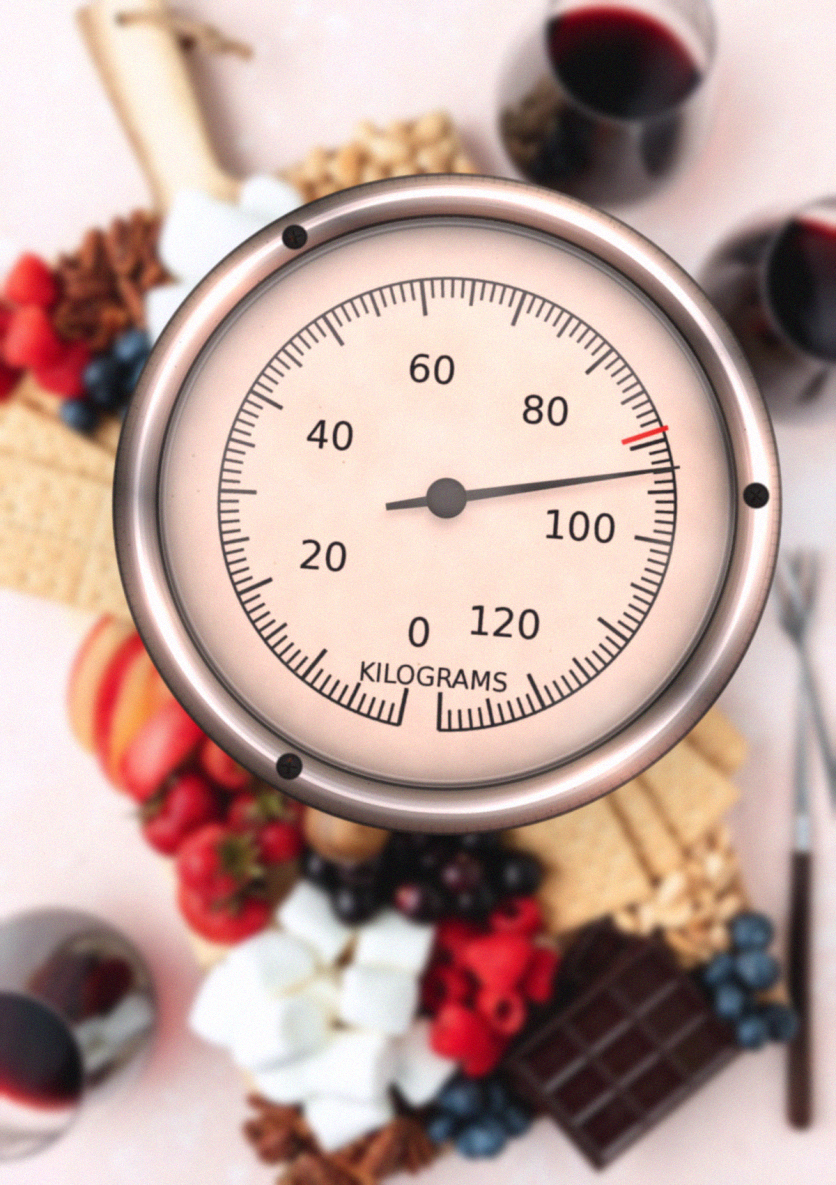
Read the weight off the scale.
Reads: 93 kg
